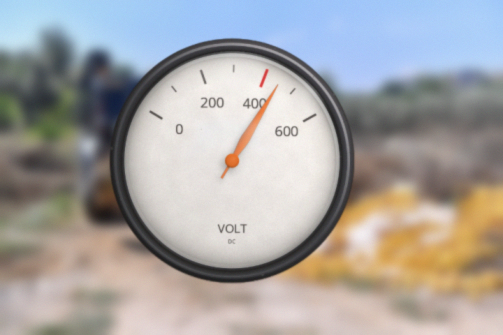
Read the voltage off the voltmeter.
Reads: 450 V
